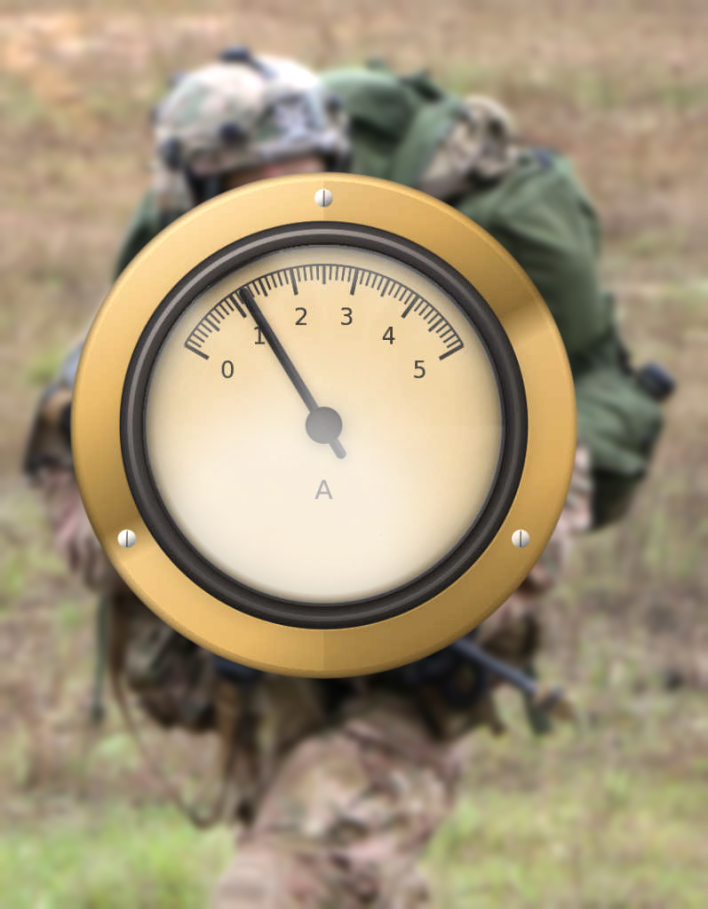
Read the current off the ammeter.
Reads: 1.2 A
